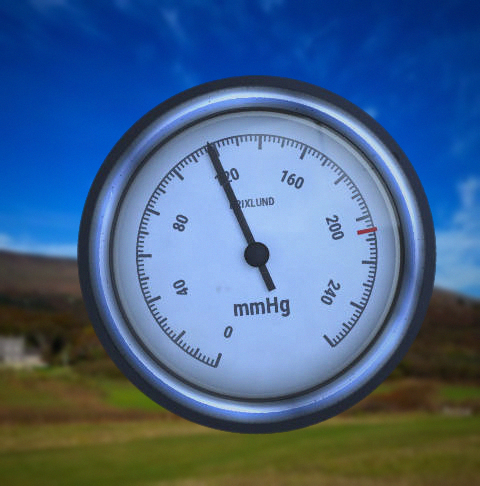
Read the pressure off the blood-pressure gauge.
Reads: 118 mmHg
